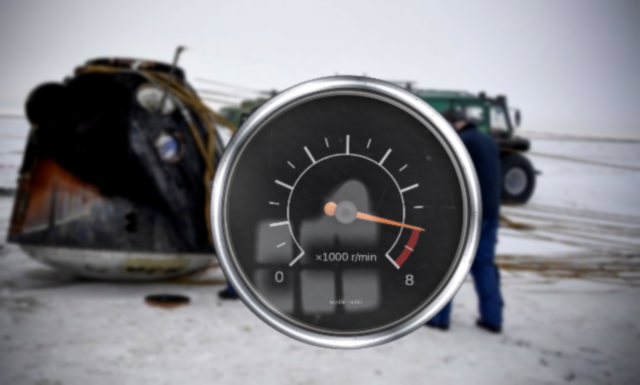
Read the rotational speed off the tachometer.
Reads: 7000 rpm
